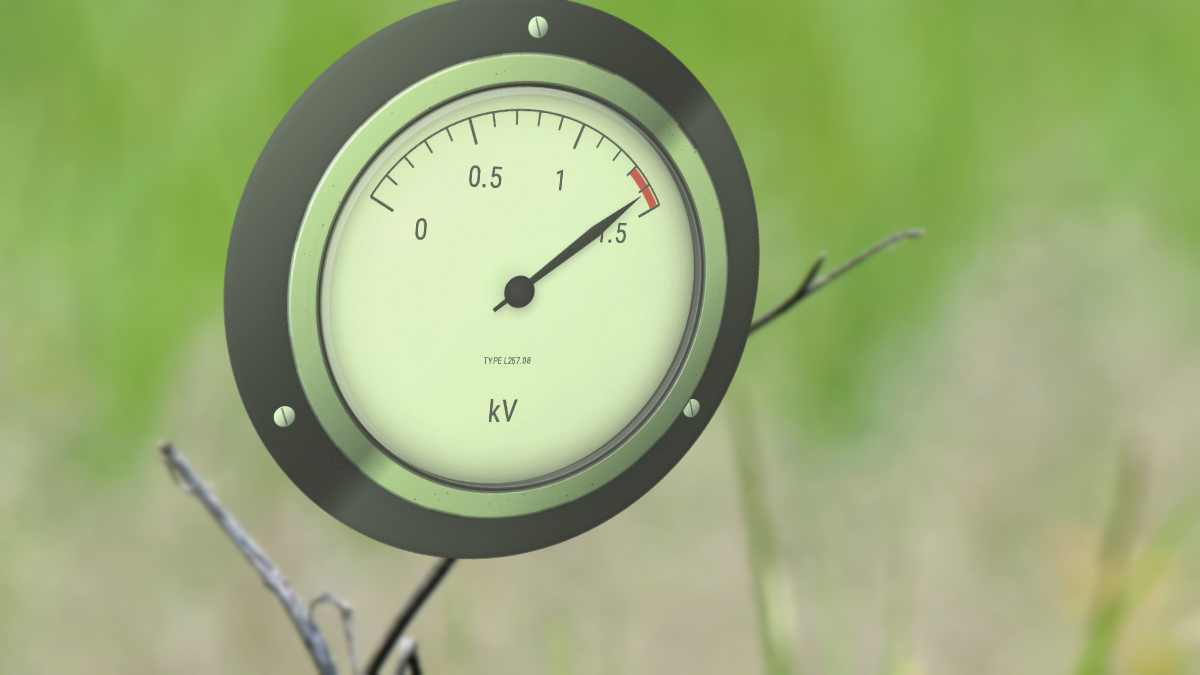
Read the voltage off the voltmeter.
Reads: 1.4 kV
